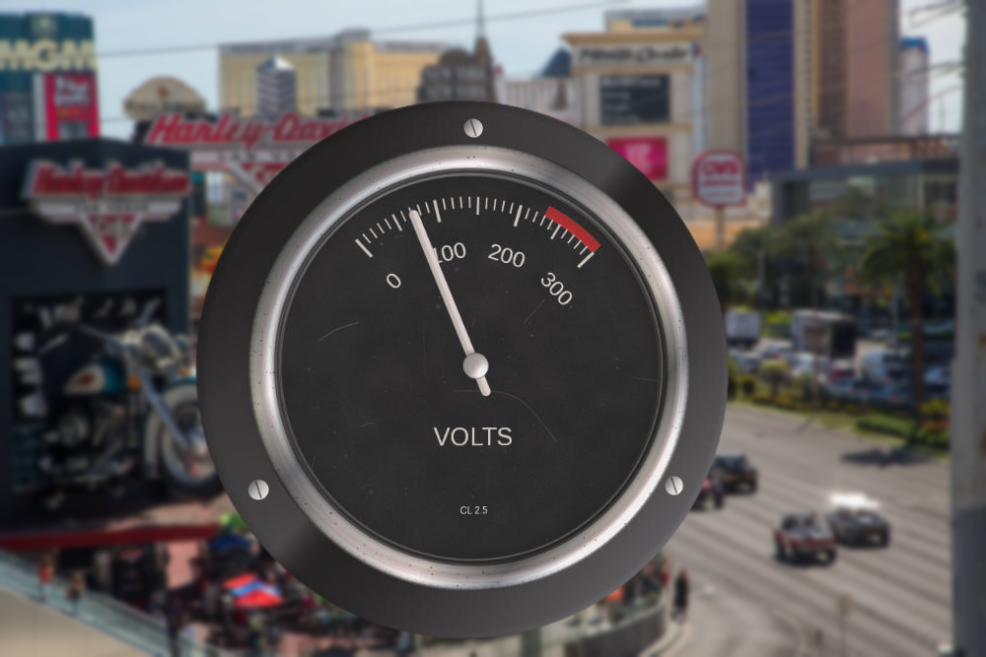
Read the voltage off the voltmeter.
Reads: 70 V
